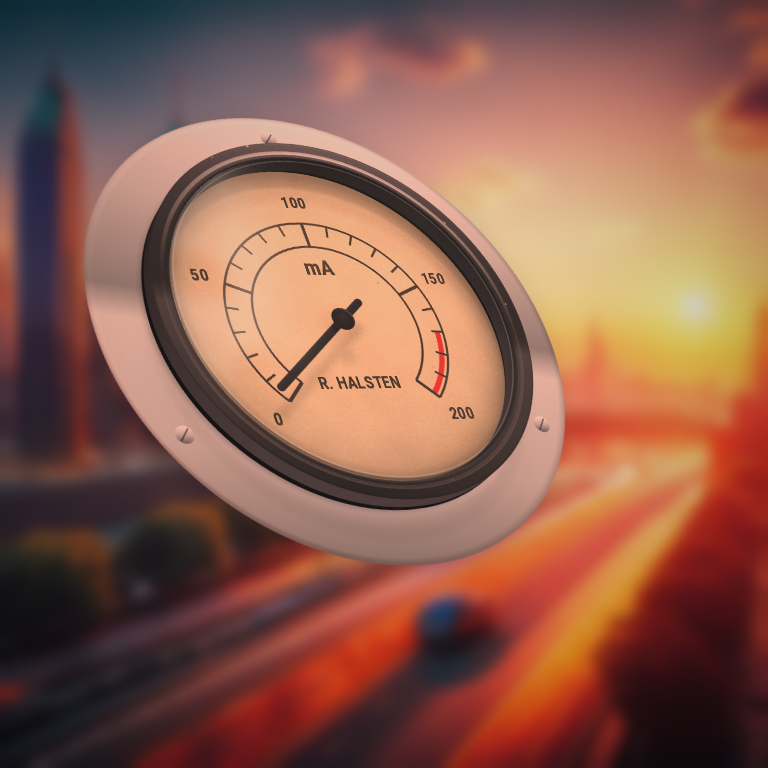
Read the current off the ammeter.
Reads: 5 mA
